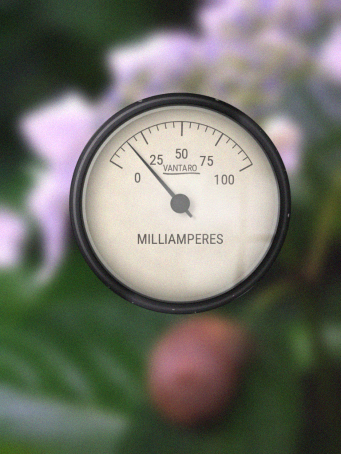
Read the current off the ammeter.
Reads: 15 mA
